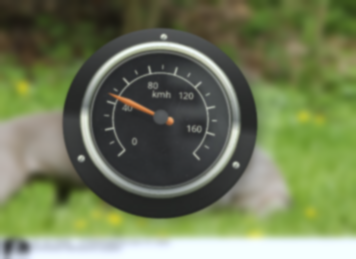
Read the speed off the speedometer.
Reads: 45 km/h
